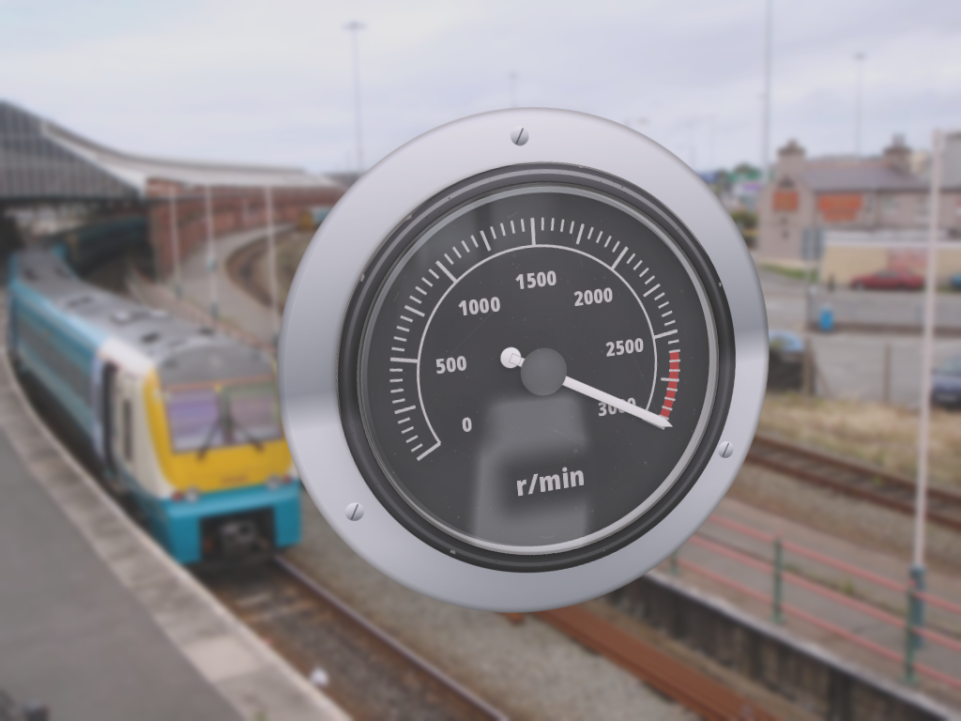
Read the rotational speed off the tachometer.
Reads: 2975 rpm
